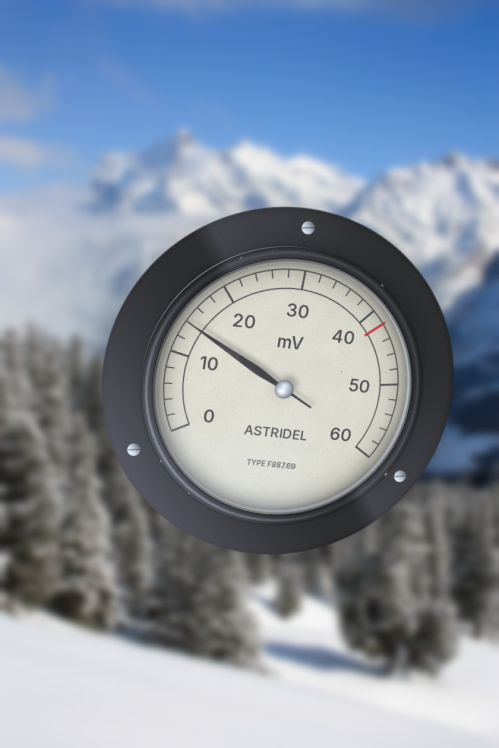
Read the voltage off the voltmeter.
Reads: 14 mV
